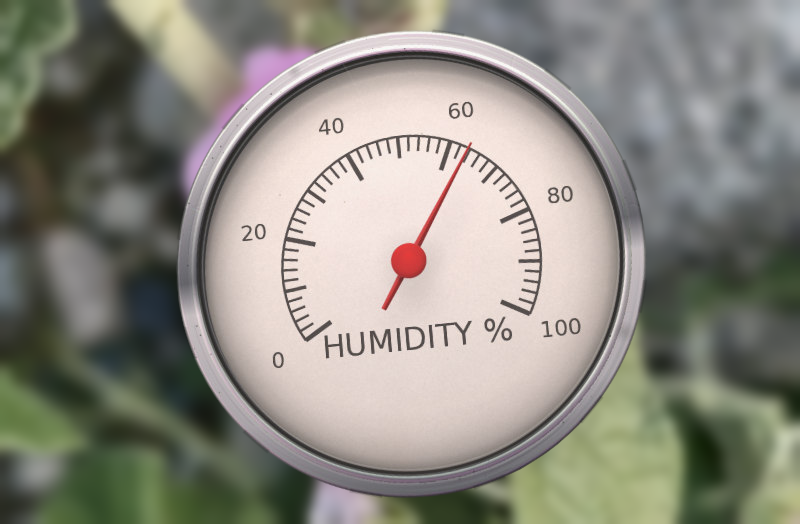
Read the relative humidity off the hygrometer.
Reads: 64 %
